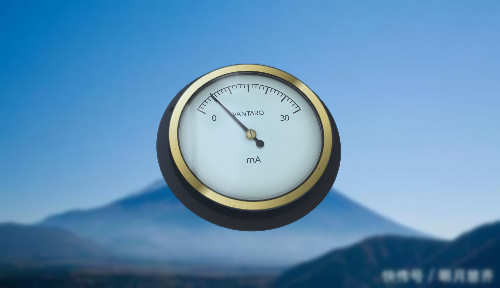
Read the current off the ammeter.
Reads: 5 mA
